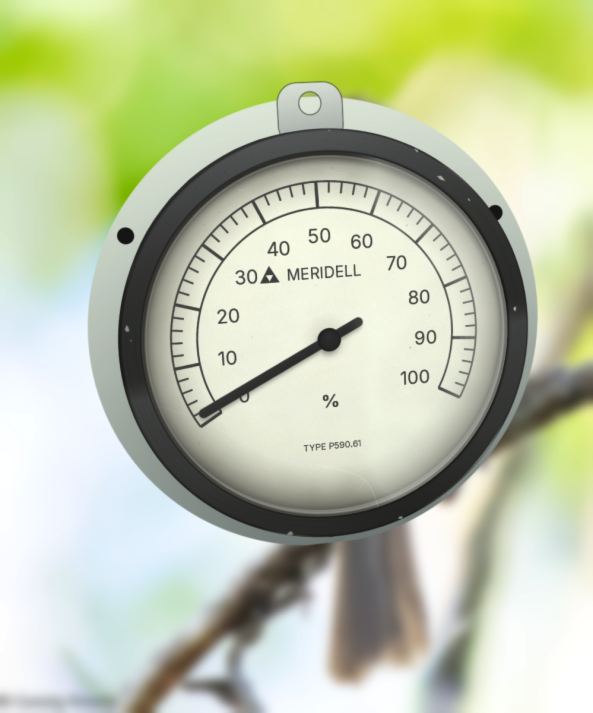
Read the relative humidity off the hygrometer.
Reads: 2 %
